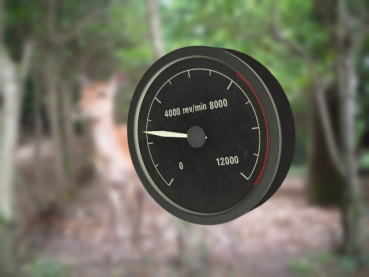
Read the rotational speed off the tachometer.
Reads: 2500 rpm
